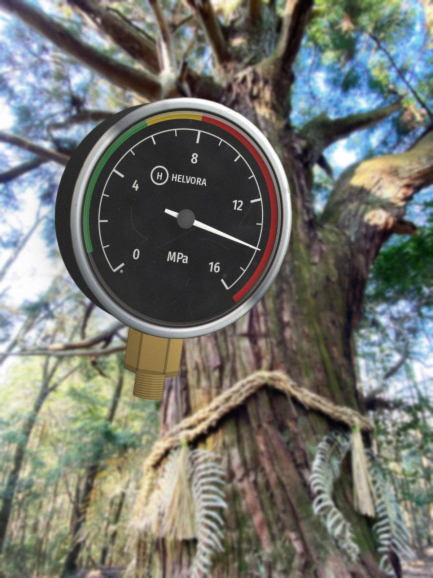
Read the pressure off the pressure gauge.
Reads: 14 MPa
